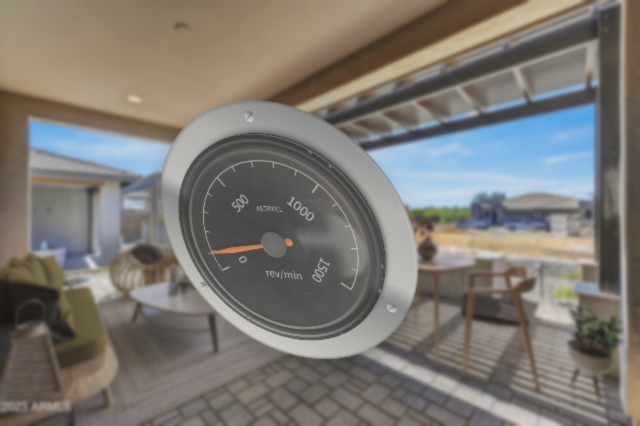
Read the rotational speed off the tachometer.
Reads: 100 rpm
